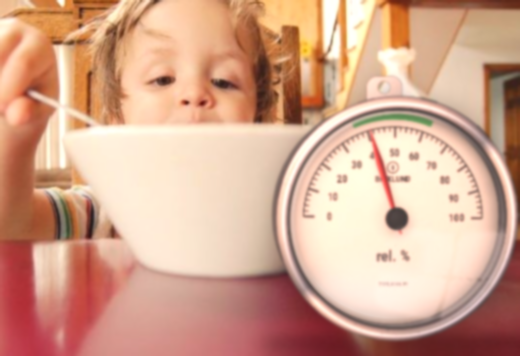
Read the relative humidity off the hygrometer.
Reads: 40 %
